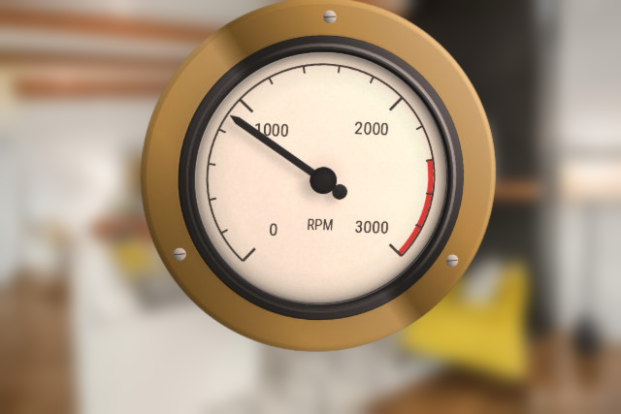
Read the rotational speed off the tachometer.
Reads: 900 rpm
